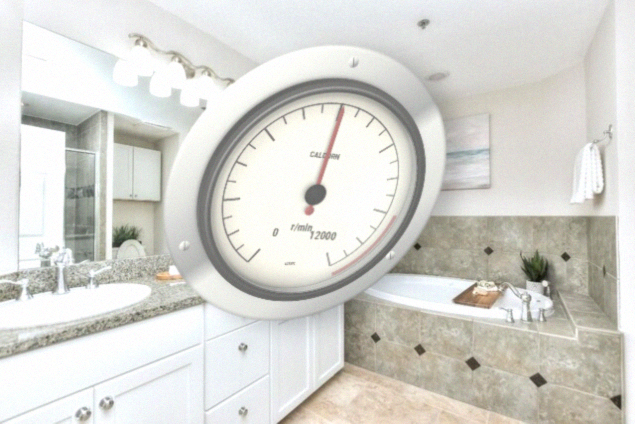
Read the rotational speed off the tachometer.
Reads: 6000 rpm
